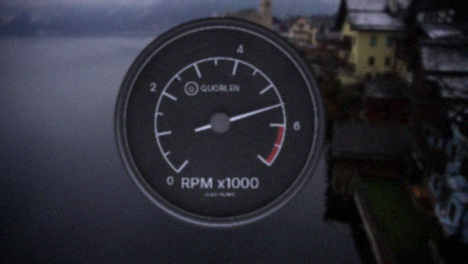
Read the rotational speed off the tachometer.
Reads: 5500 rpm
